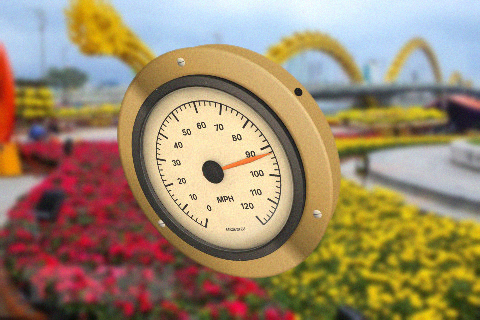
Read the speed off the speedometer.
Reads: 92 mph
